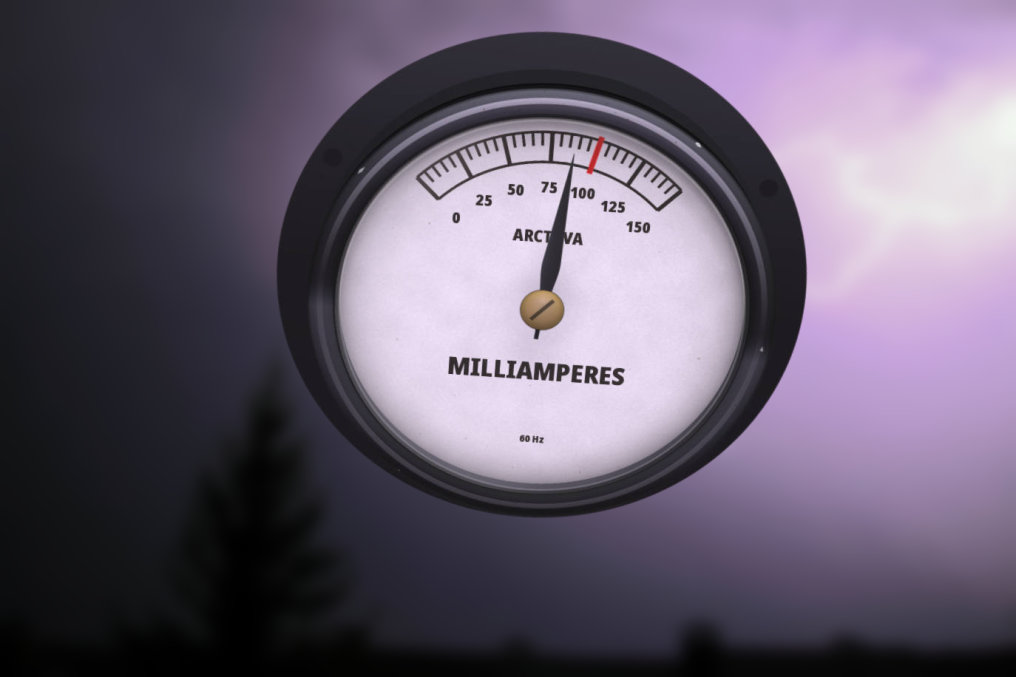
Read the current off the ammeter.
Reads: 87.5 mA
